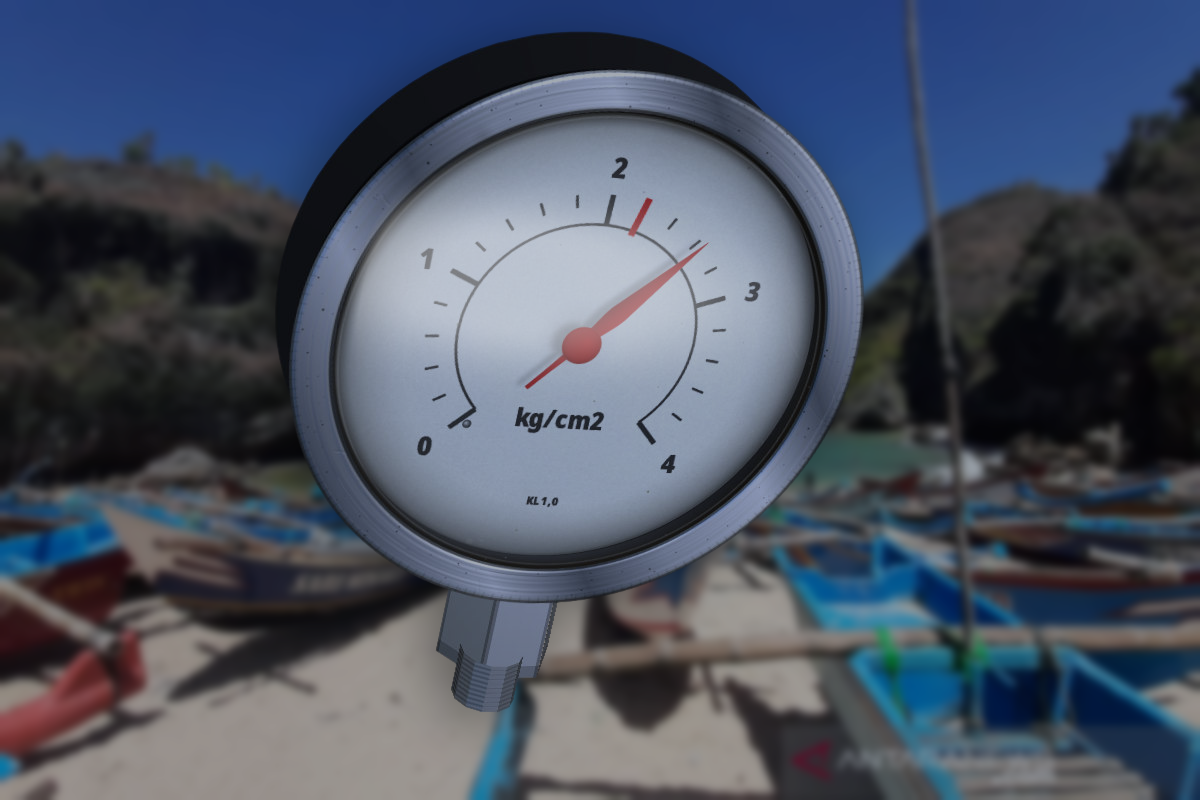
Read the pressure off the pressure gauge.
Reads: 2.6 kg/cm²
